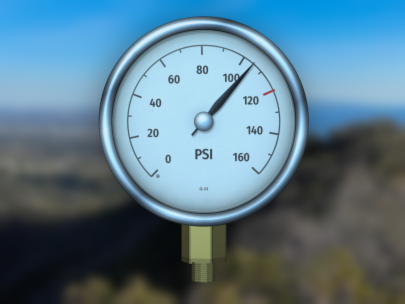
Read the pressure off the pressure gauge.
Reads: 105 psi
